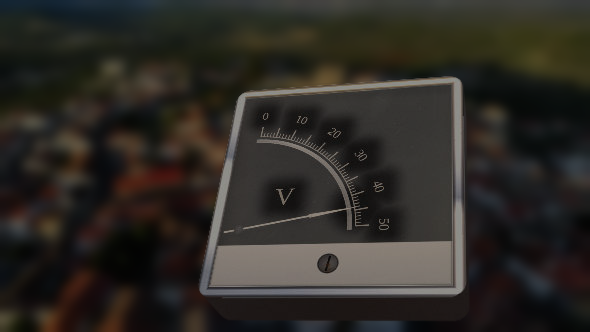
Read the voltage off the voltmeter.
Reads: 45 V
